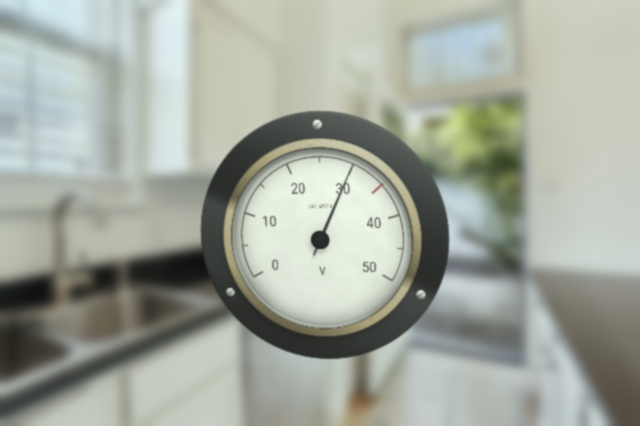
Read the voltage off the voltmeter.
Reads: 30 V
